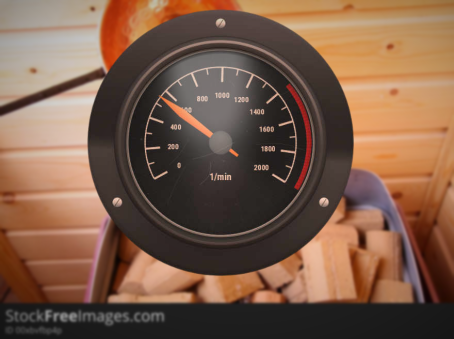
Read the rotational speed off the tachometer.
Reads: 550 rpm
